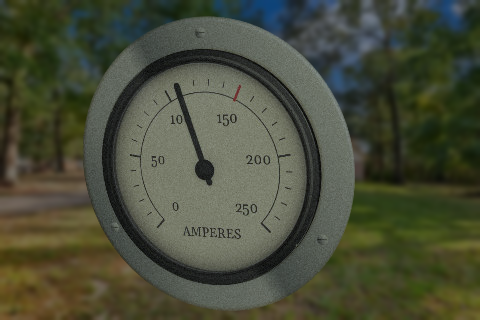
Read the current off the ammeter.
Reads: 110 A
